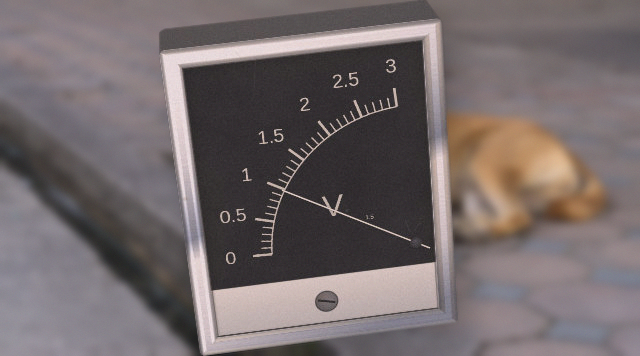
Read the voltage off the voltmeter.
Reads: 1 V
